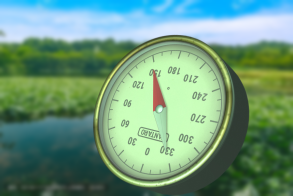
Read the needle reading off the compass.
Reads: 150 °
